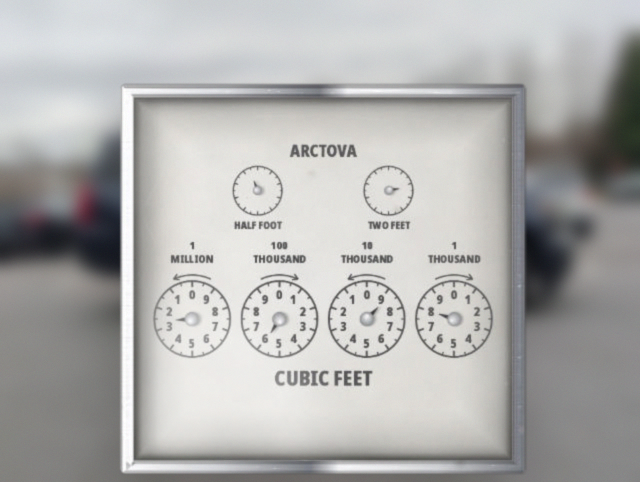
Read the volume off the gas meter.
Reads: 258800 ft³
